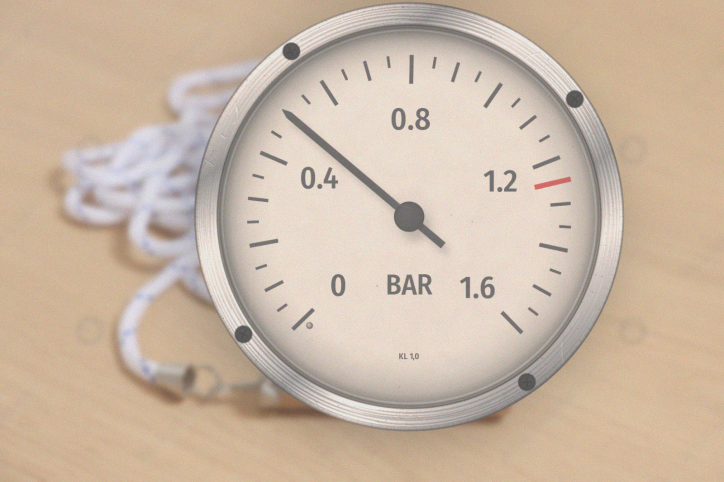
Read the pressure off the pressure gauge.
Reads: 0.5 bar
